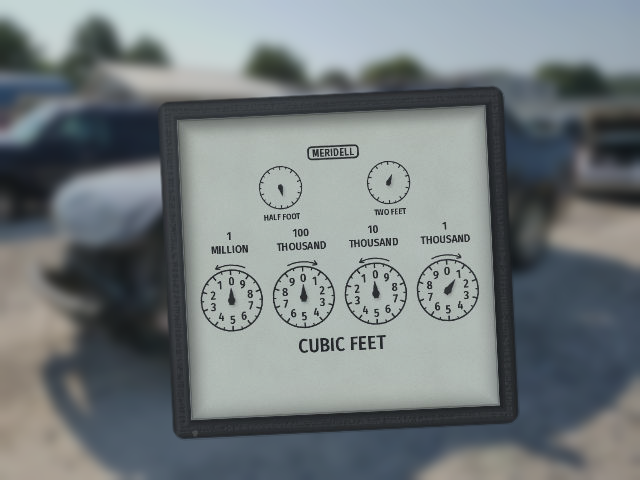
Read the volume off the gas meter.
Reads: 100 ft³
